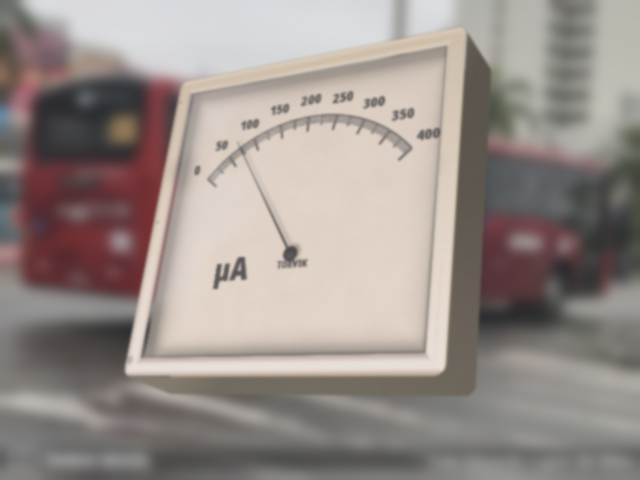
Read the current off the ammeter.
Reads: 75 µA
